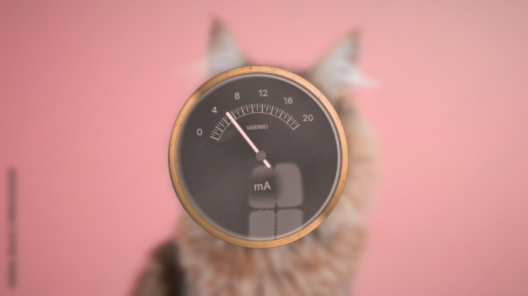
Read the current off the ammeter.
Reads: 5 mA
